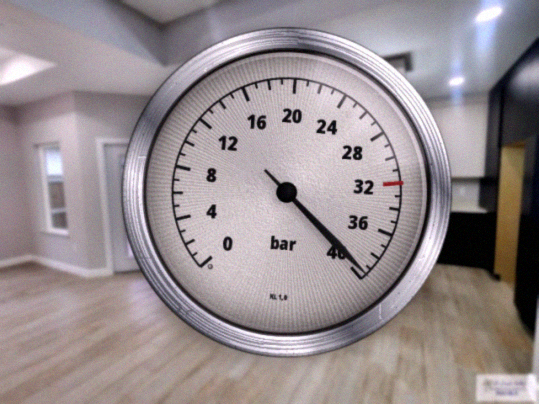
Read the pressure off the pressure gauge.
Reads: 39.5 bar
